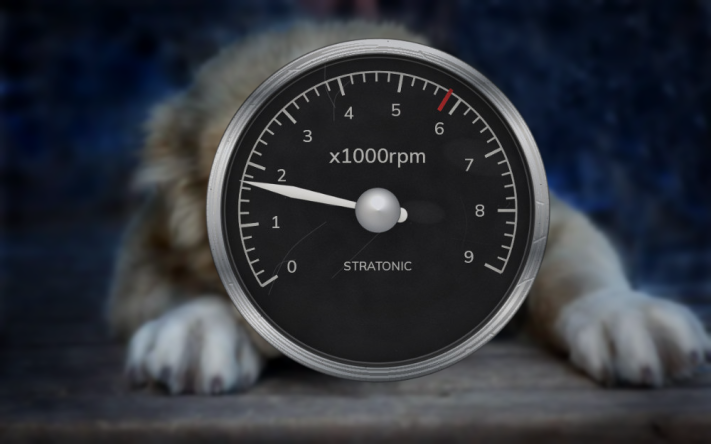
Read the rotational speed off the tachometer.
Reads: 1700 rpm
